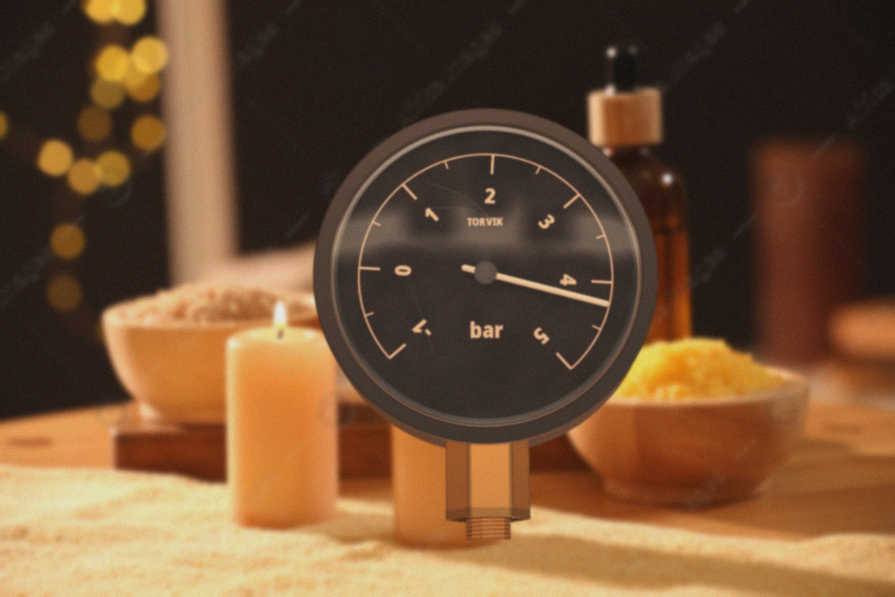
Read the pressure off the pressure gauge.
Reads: 4.25 bar
